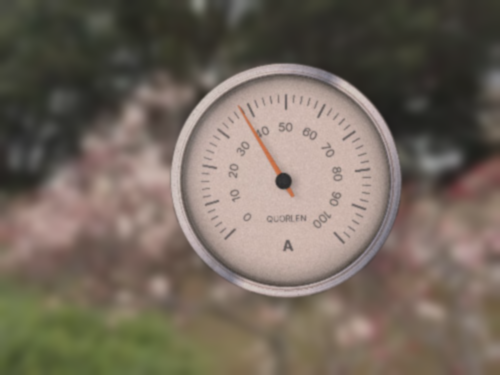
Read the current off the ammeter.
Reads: 38 A
